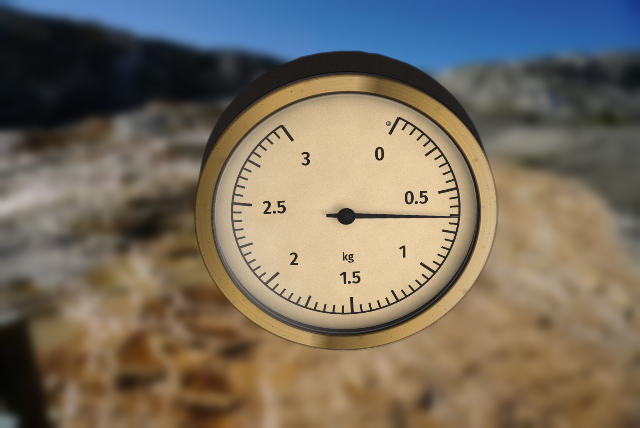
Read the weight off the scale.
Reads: 0.65 kg
